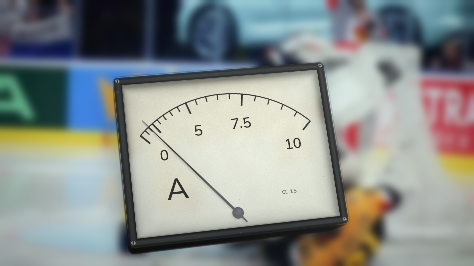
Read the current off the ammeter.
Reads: 2 A
